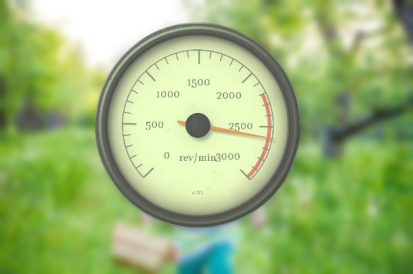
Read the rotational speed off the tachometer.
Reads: 2600 rpm
